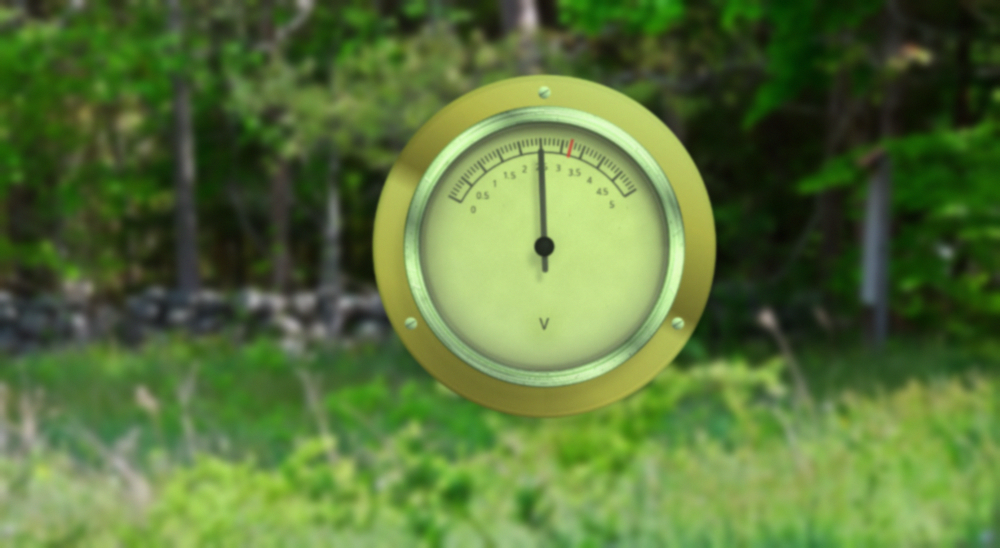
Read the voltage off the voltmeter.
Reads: 2.5 V
